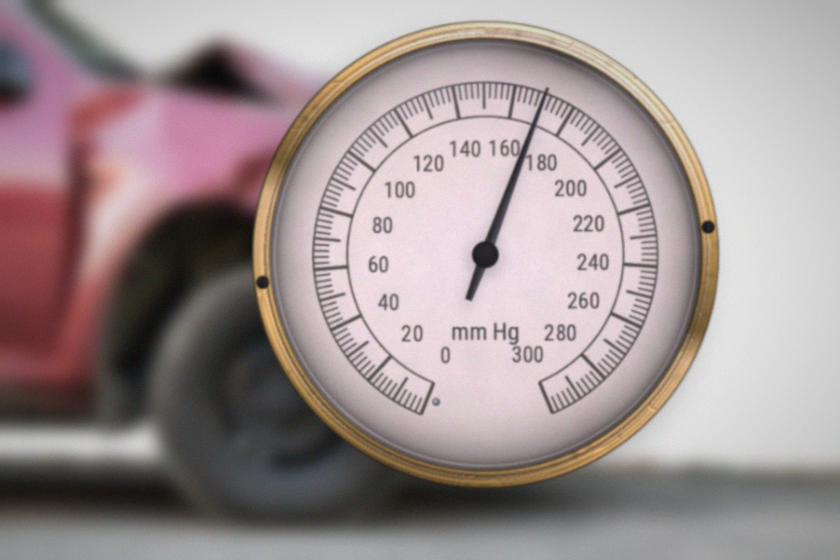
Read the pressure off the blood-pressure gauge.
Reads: 170 mmHg
